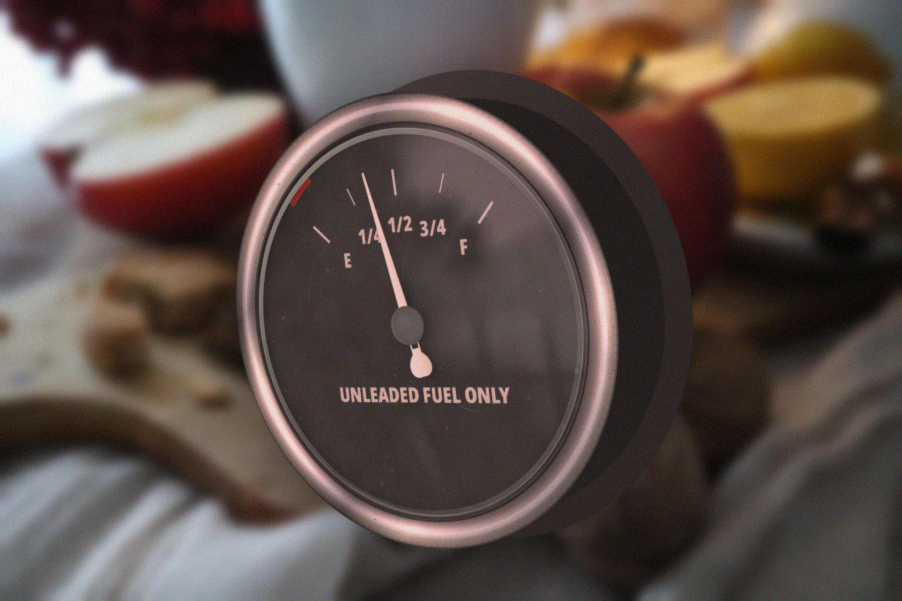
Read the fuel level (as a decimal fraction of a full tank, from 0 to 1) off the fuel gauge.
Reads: 0.375
